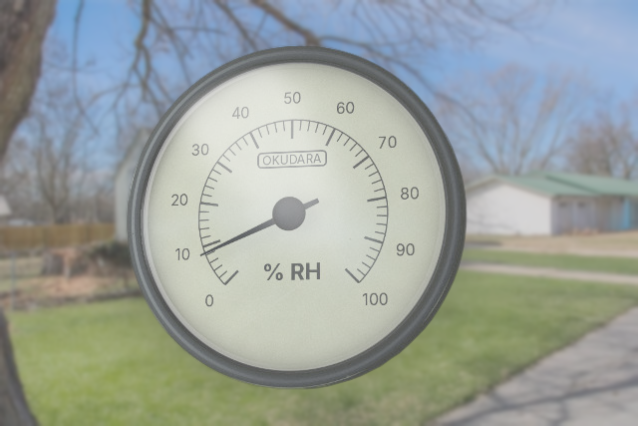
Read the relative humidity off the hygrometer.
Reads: 8 %
